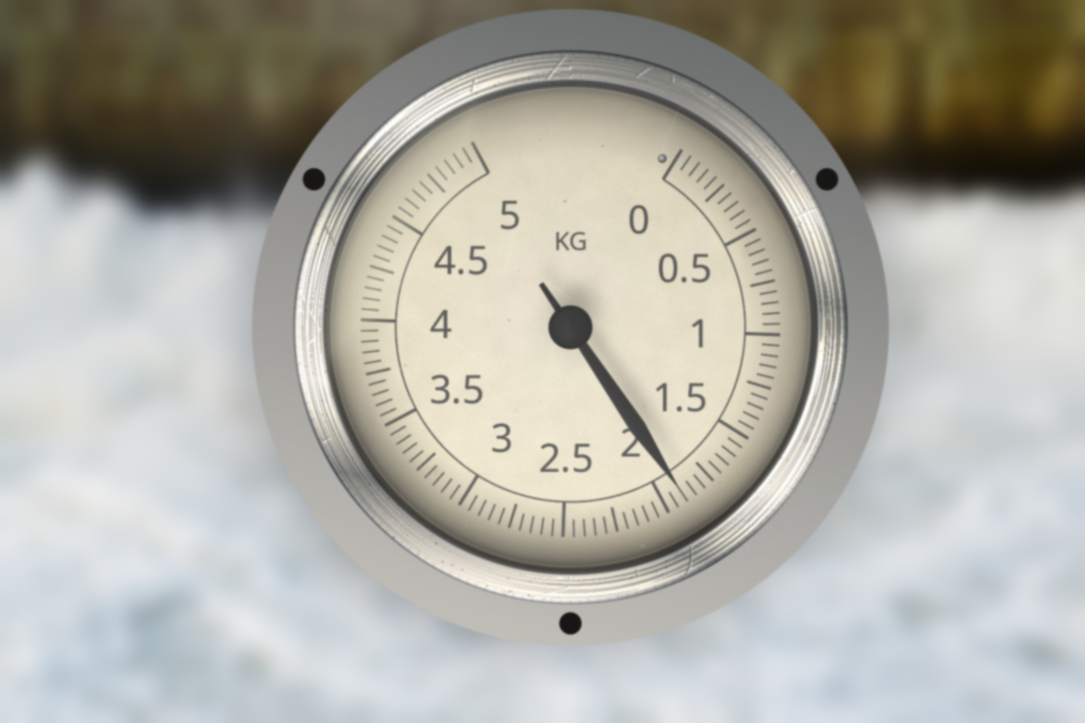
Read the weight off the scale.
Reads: 1.9 kg
